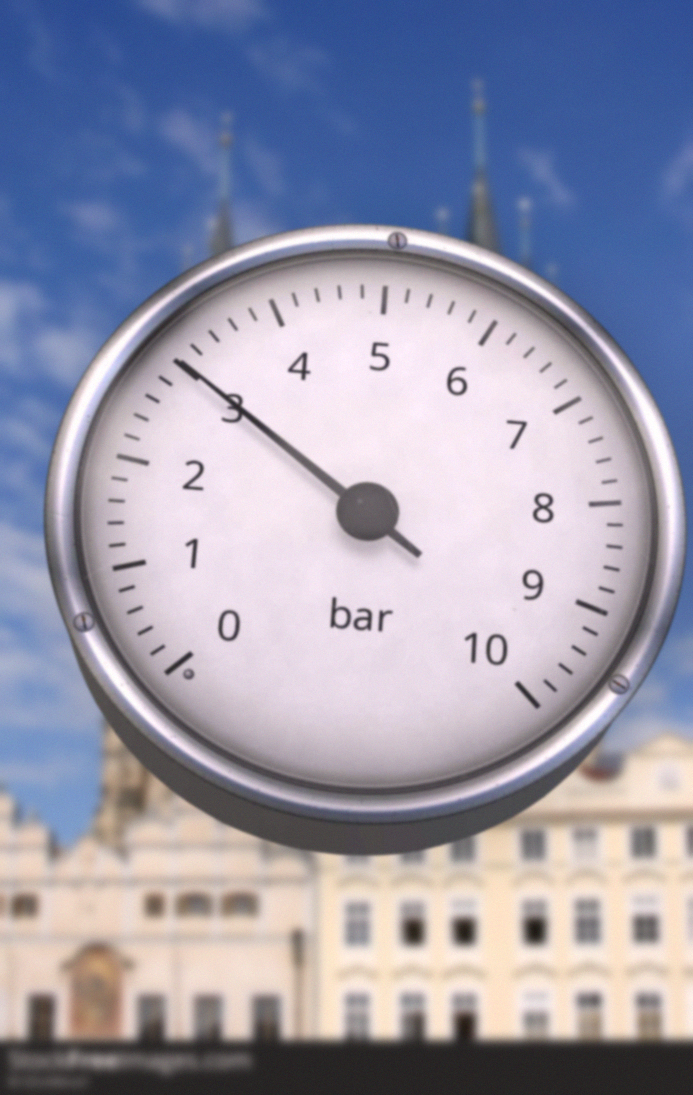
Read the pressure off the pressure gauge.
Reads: 3 bar
